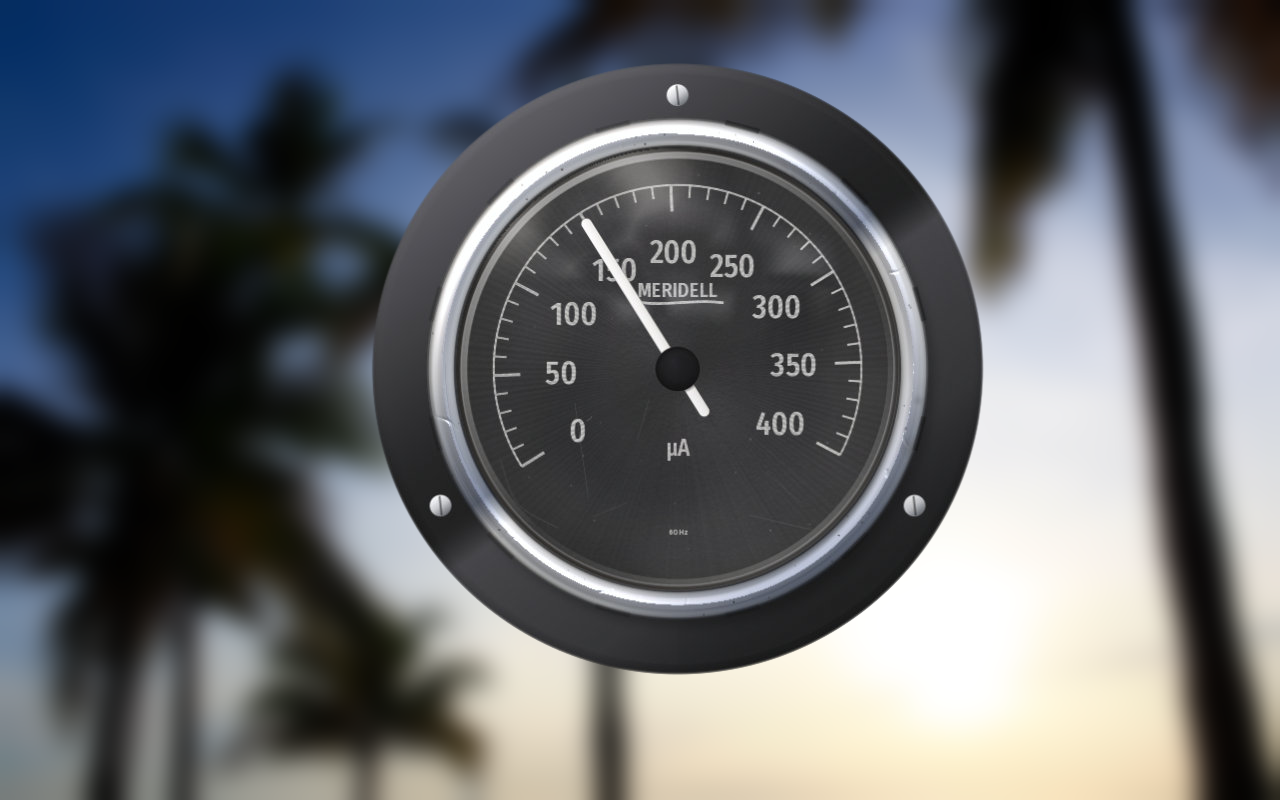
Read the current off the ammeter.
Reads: 150 µA
